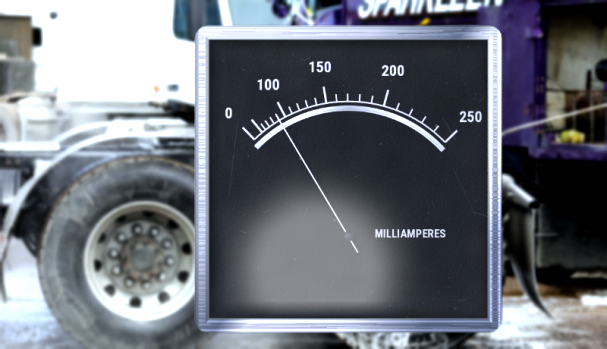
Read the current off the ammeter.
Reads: 90 mA
